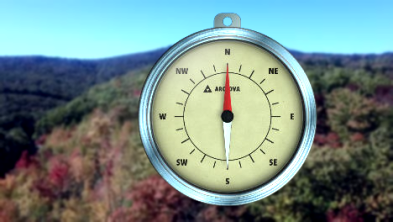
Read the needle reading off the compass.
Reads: 0 °
